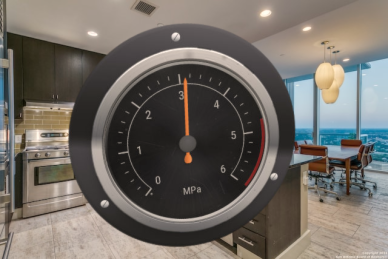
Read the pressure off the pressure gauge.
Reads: 3.1 MPa
